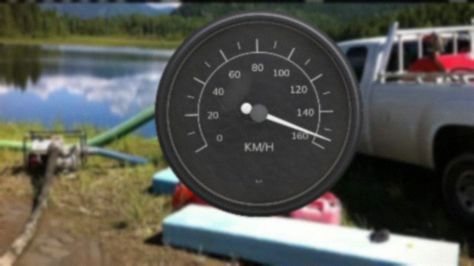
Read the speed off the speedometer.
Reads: 155 km/h
